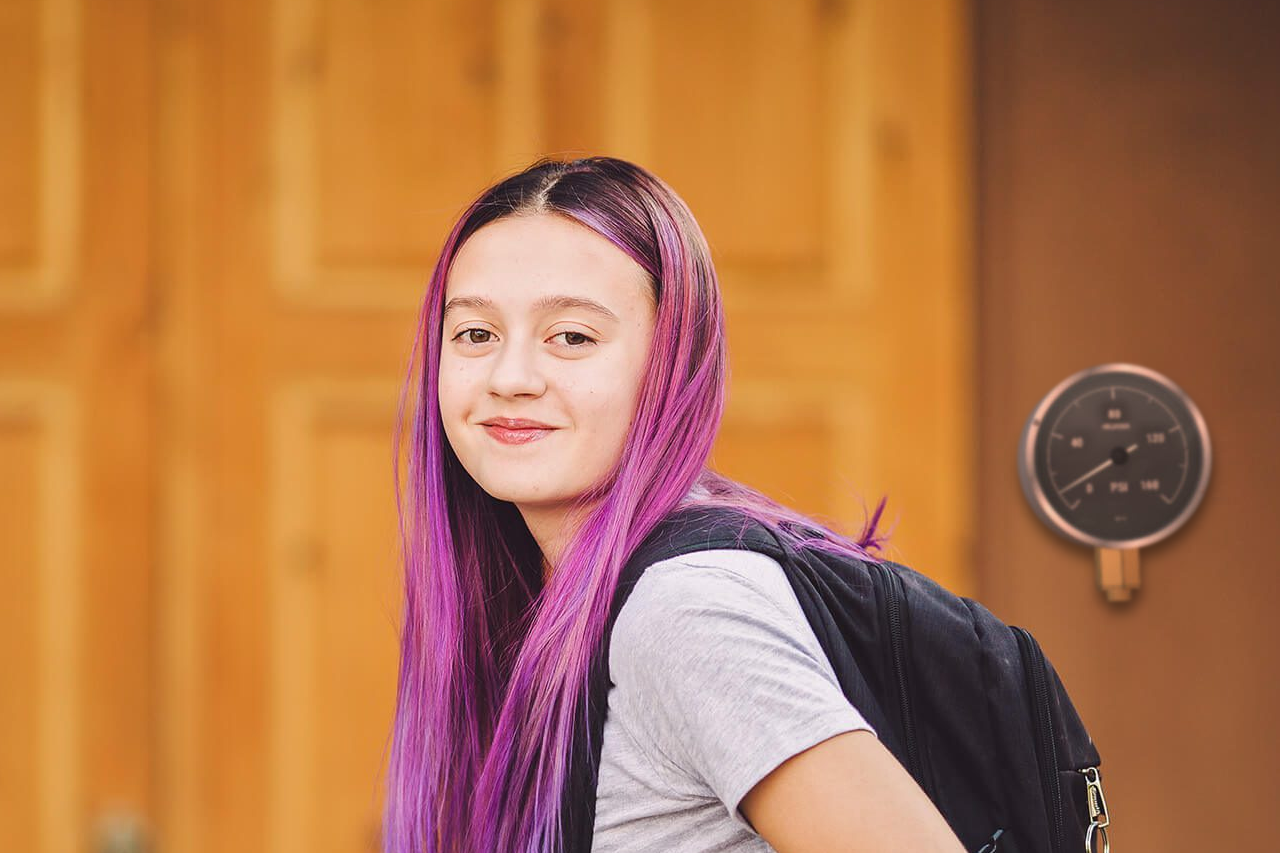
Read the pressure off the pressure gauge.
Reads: 10 psi
